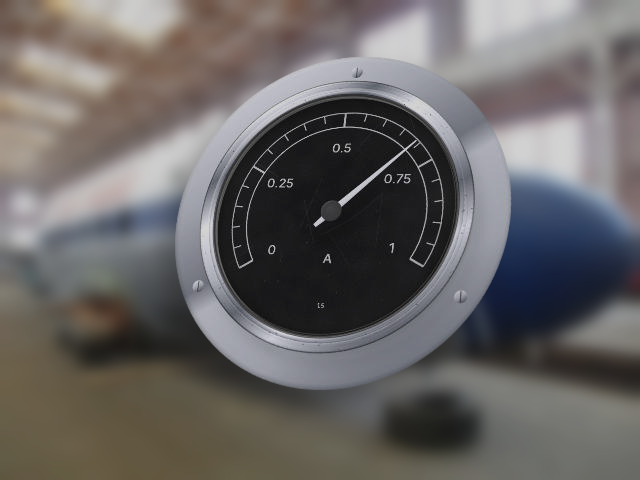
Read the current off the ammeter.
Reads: 0.7 A
